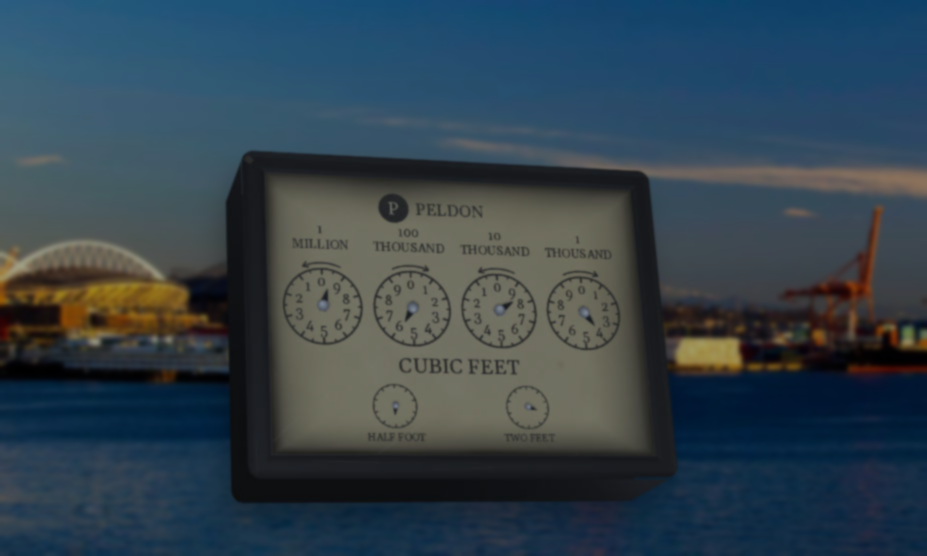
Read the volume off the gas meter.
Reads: 958400 ft³
